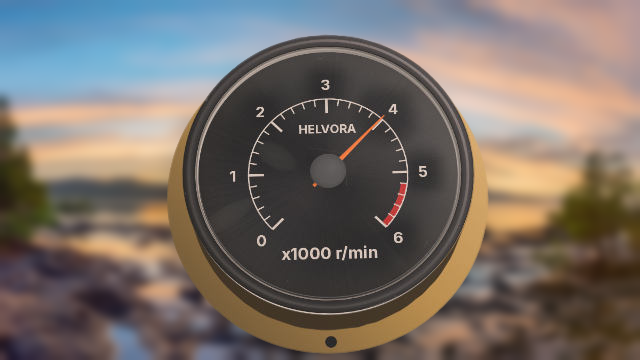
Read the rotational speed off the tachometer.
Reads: 4000 rpm
